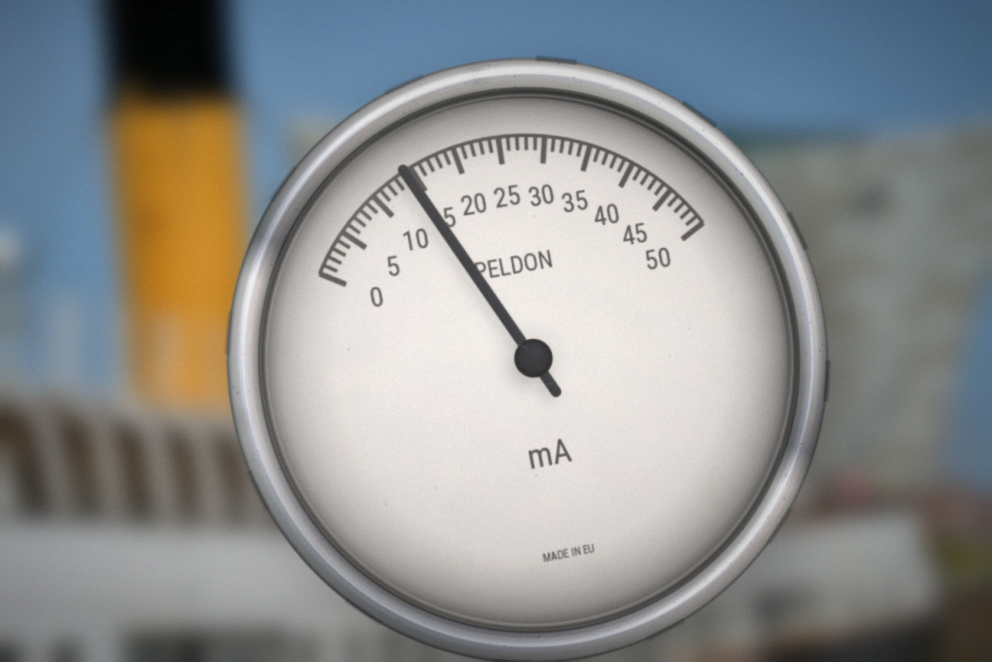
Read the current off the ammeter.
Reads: 14 mA
